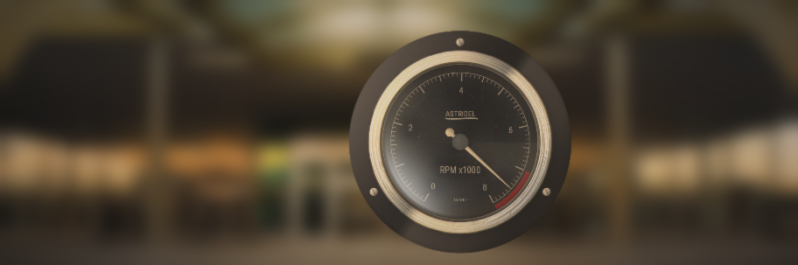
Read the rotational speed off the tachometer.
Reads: 7500 rpm
